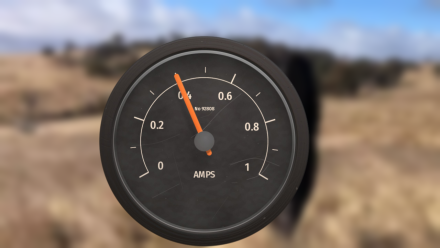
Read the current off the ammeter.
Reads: 0.4 A
